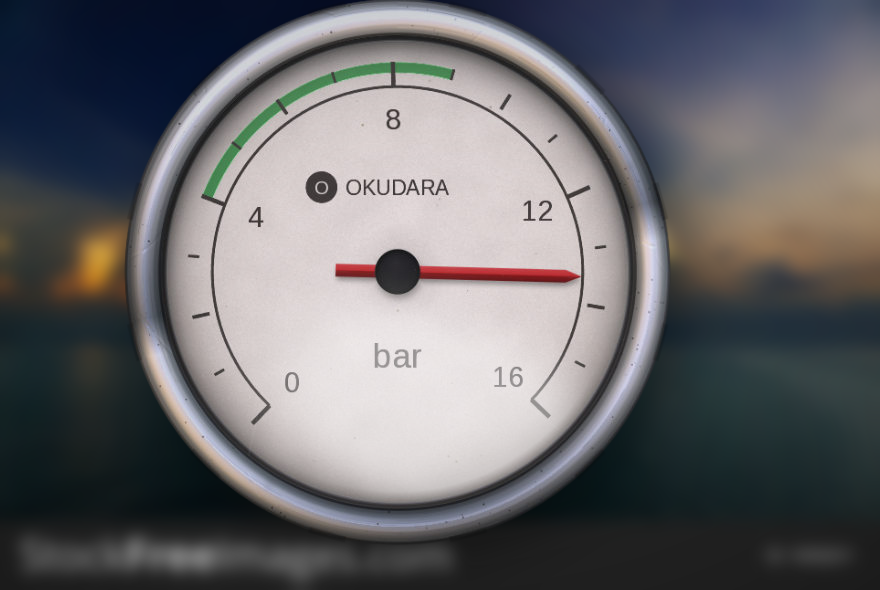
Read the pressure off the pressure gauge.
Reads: 13.5 bar
